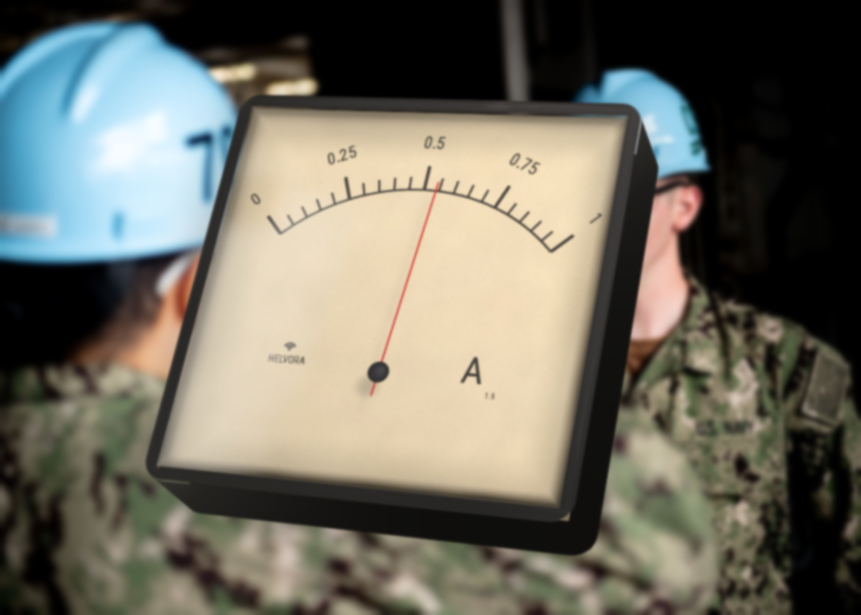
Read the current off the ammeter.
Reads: 0.55 A
